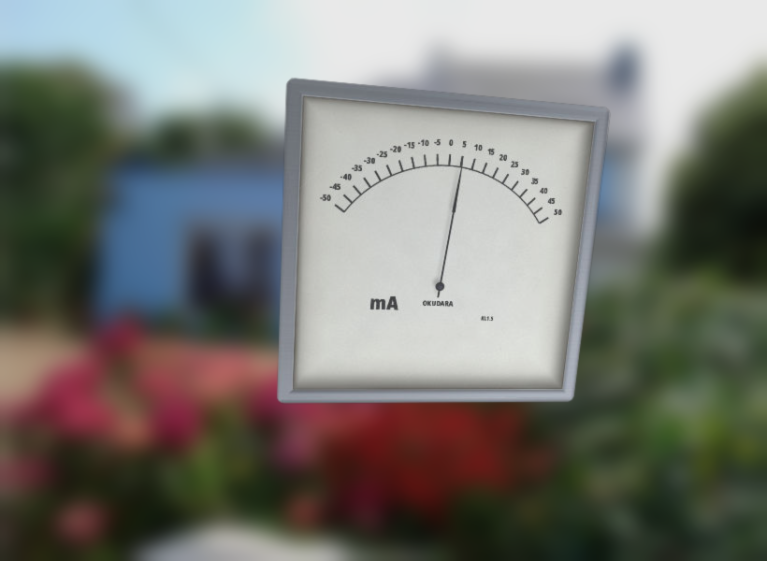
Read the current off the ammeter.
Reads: 5 mA
